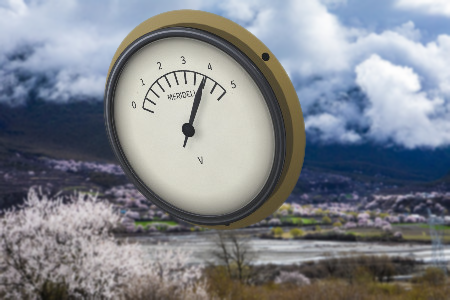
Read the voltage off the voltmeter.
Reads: 4 V
